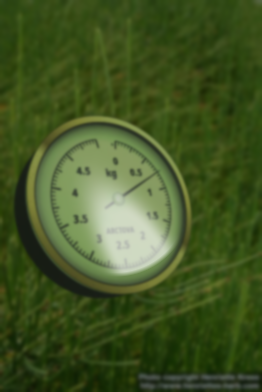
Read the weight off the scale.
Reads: 0.75 kg
